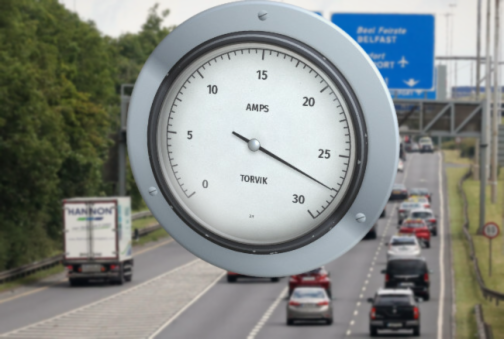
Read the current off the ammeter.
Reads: 27.5 A
